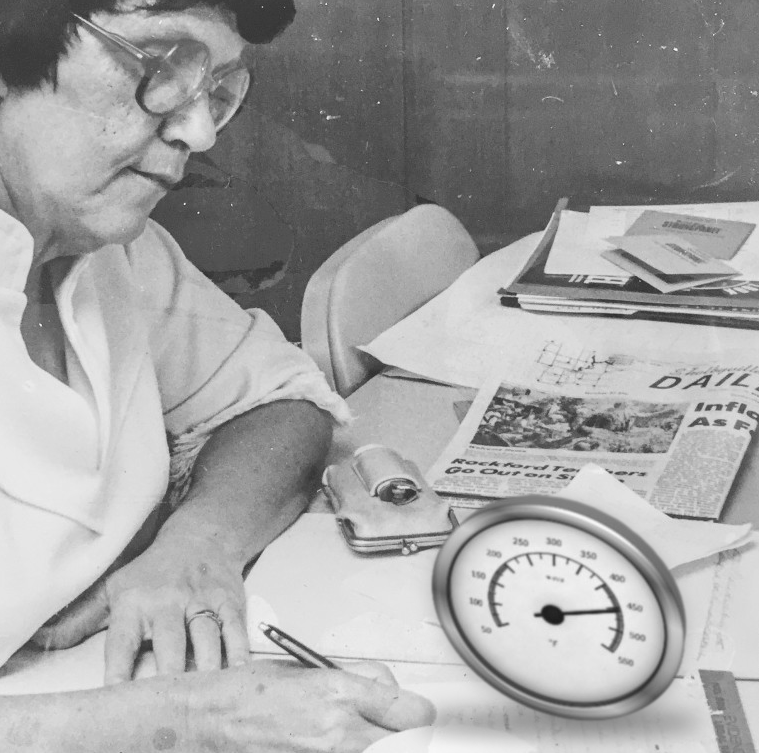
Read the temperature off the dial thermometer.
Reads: 450 °F
